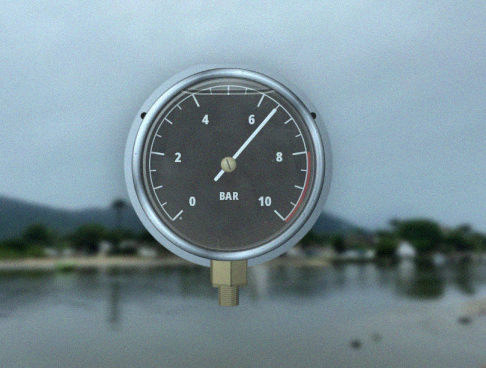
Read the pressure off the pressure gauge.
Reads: 6.5 bar
